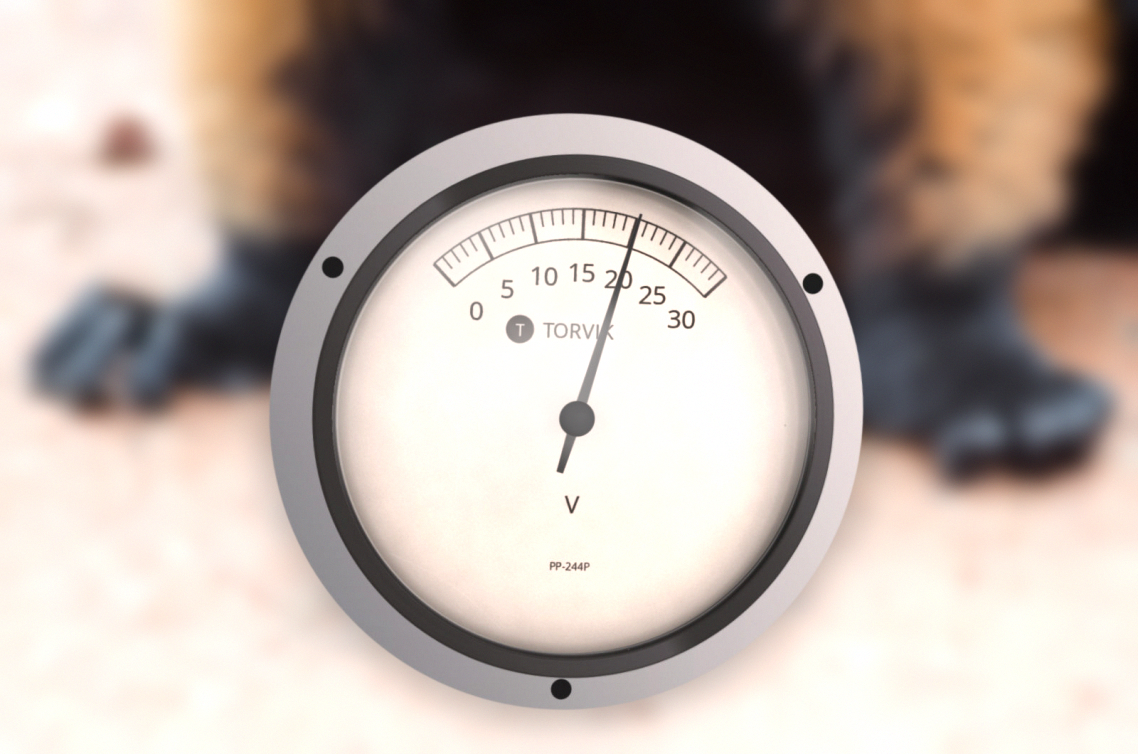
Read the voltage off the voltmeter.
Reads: 20 V
